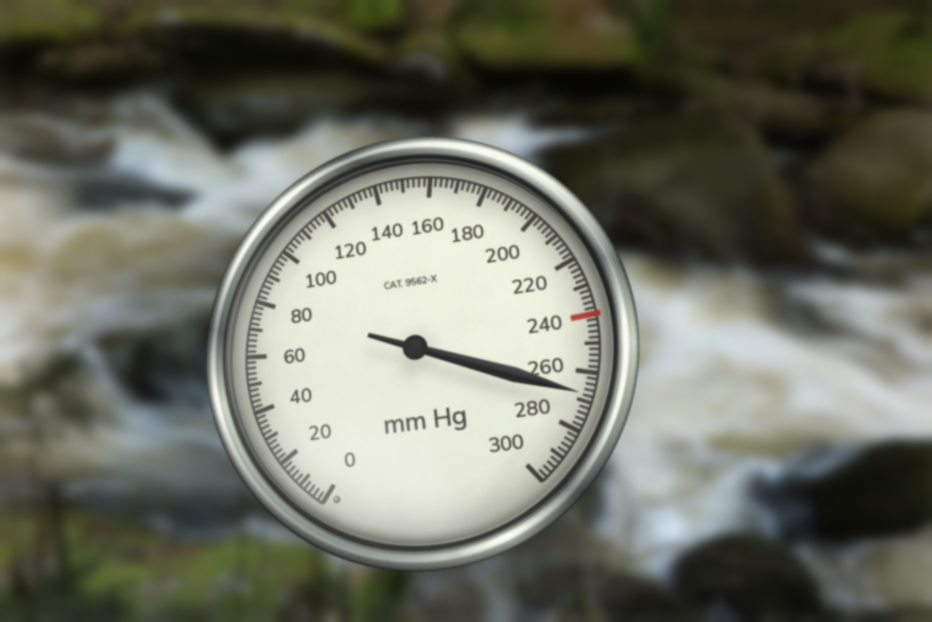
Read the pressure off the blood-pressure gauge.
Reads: 268 mmHg
